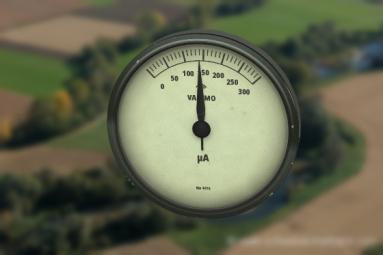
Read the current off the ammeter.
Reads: 140 µA
